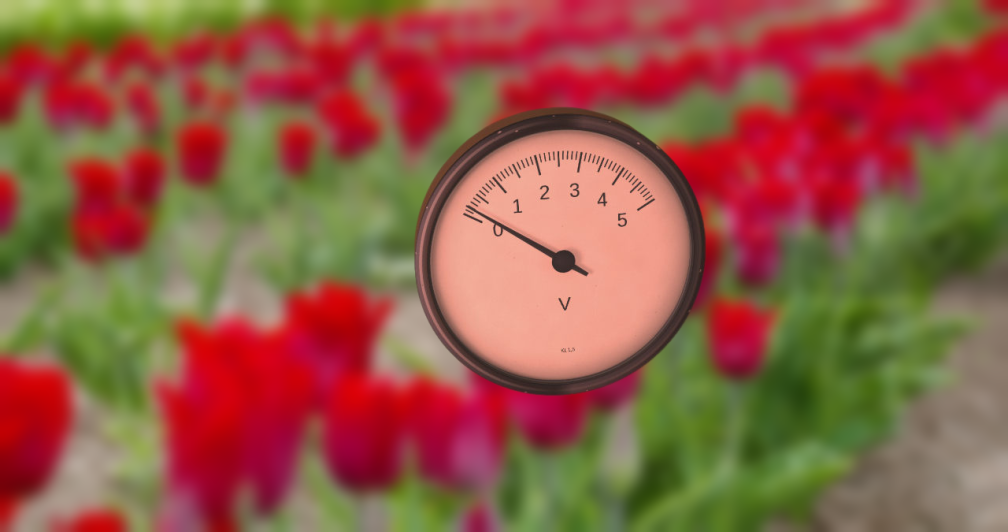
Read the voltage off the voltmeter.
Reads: 0.2 V
